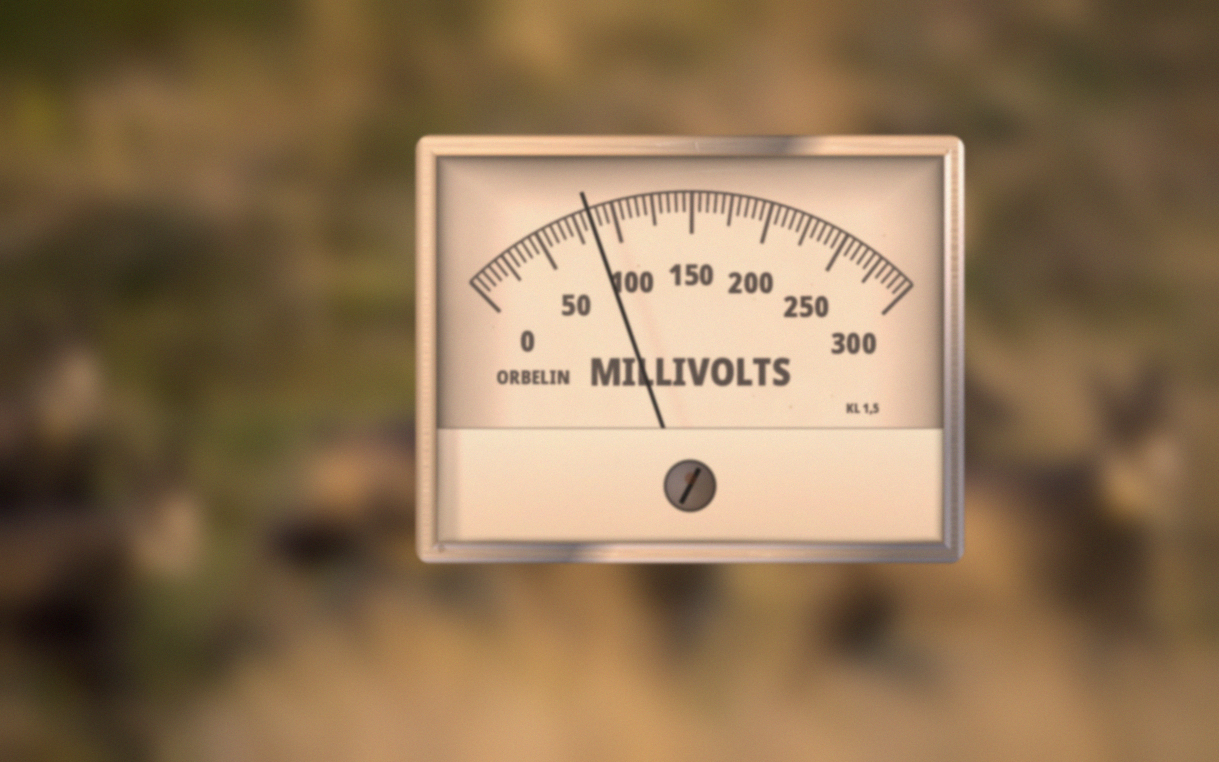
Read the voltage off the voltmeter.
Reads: 85 mV
